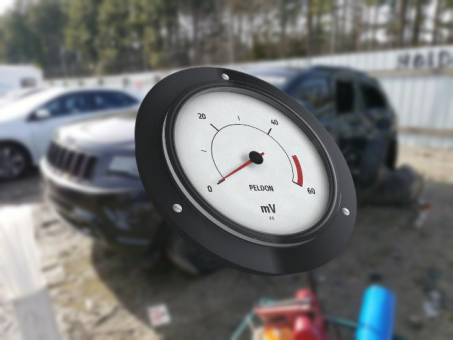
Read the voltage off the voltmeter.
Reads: 0 mV
